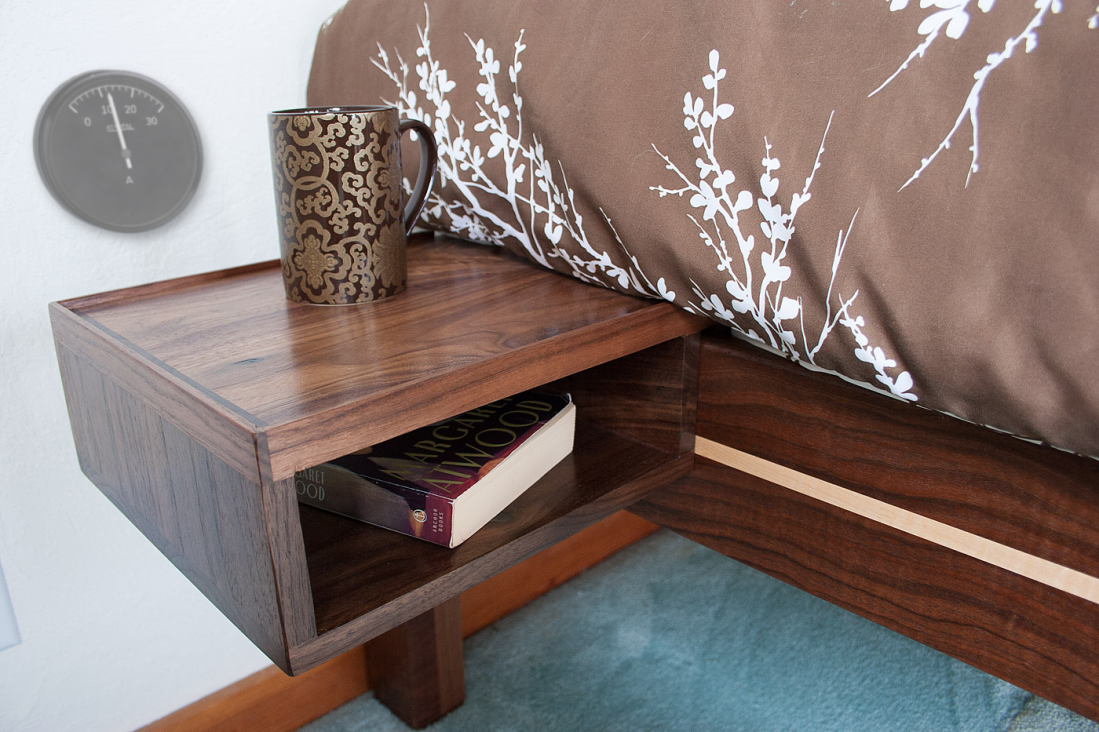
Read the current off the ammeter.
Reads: 12 A
